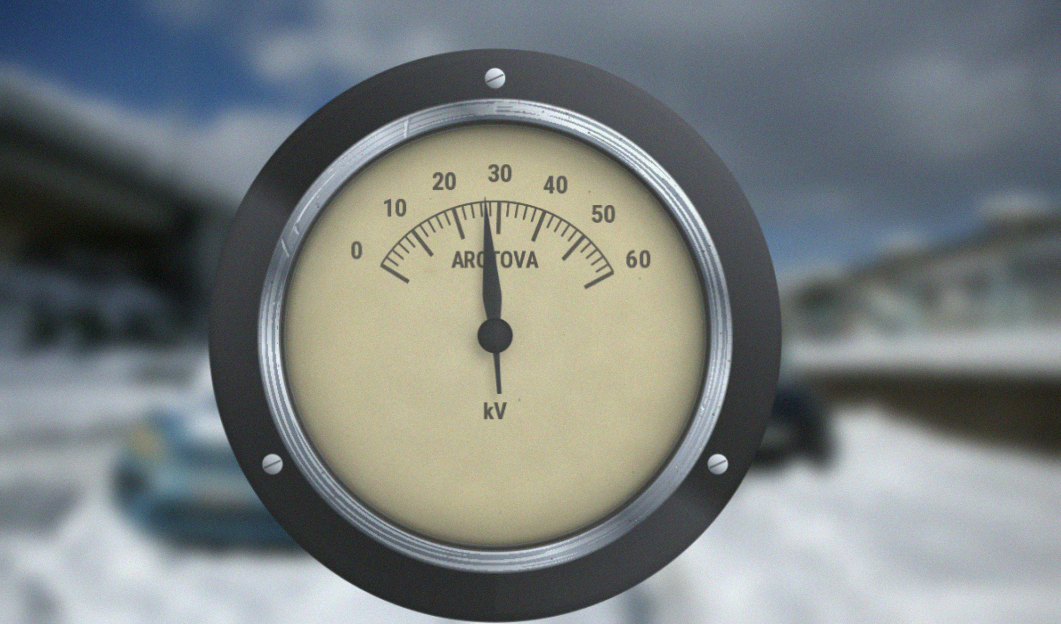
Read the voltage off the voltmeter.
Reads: 27 kV
